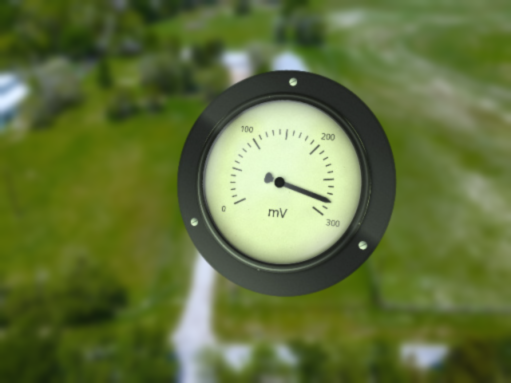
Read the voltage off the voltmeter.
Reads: 280 mV
